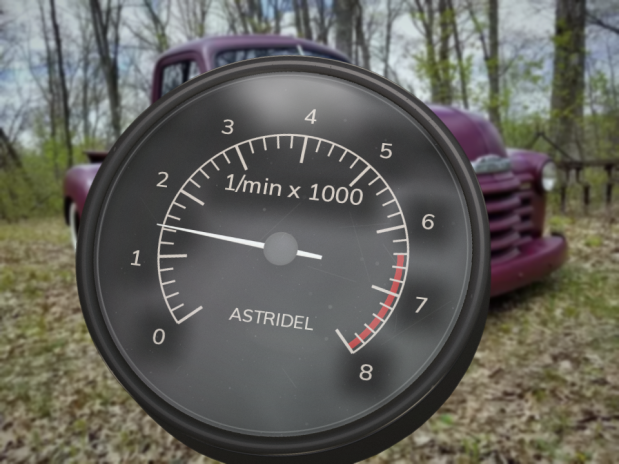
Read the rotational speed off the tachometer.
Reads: 1400 rpm
